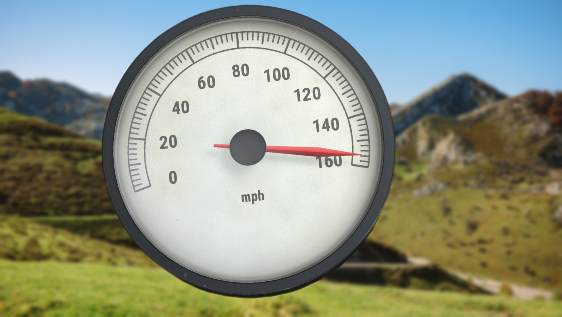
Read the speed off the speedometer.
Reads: 156 mph
